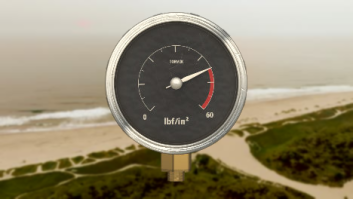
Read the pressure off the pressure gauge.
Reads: 45 psi
